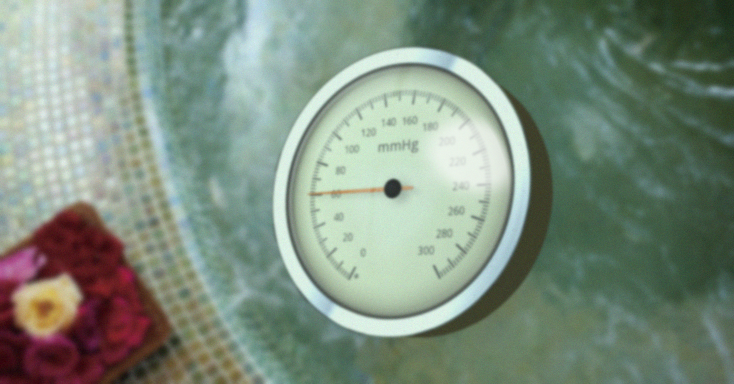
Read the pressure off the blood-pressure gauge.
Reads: 60 mmHg
